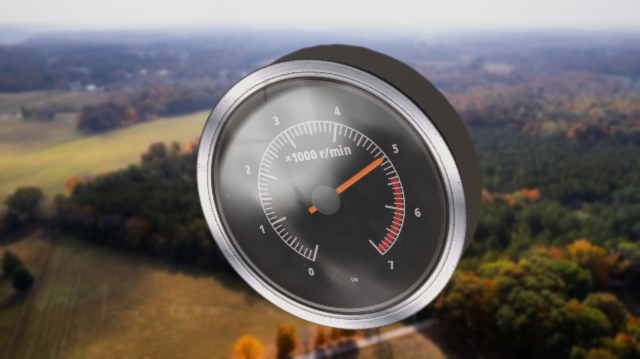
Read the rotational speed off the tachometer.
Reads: 5000 rpm
